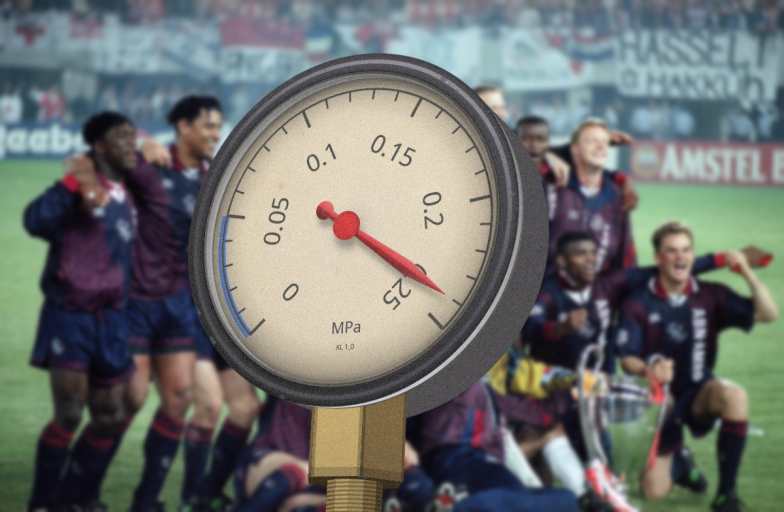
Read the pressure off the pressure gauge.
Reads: 0.24 MPa
